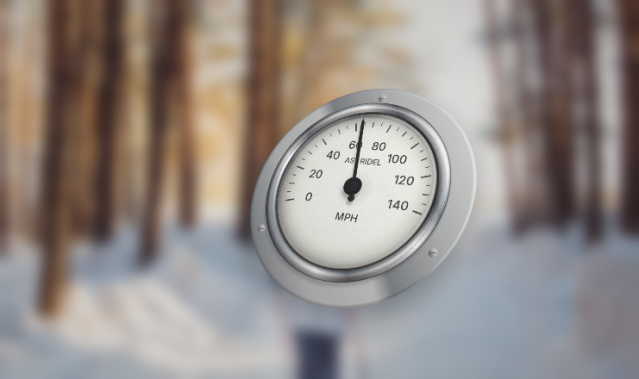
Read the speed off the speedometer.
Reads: 65 mph
